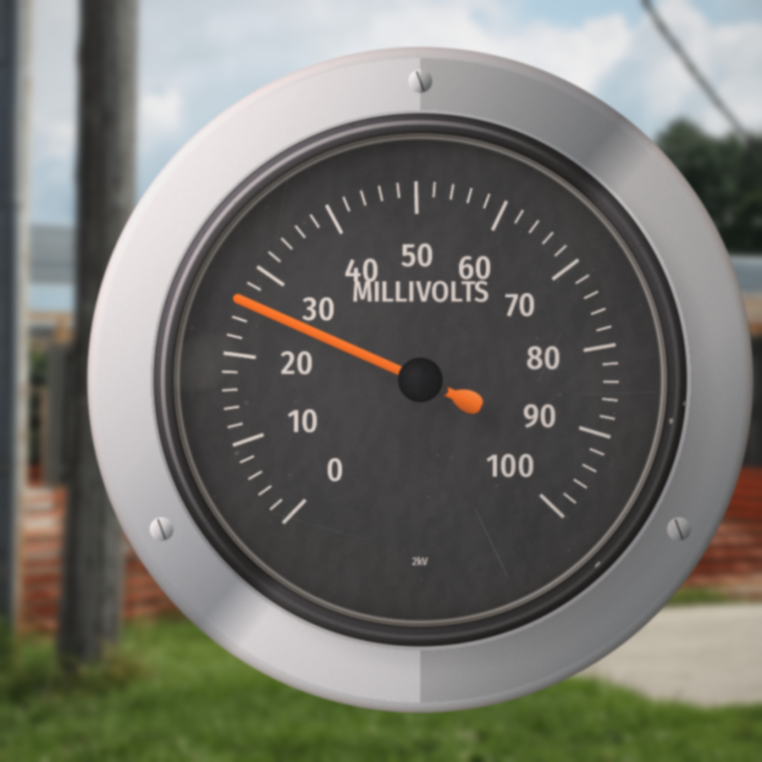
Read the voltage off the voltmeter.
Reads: 26 mV
